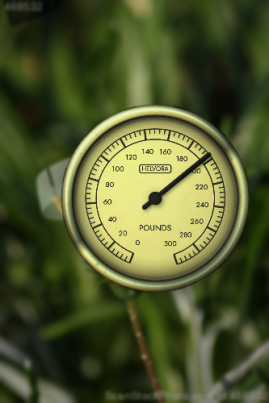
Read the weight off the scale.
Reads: 196 lb
